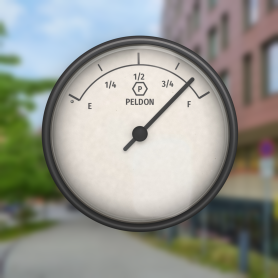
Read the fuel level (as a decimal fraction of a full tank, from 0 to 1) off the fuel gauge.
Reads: 0.875
